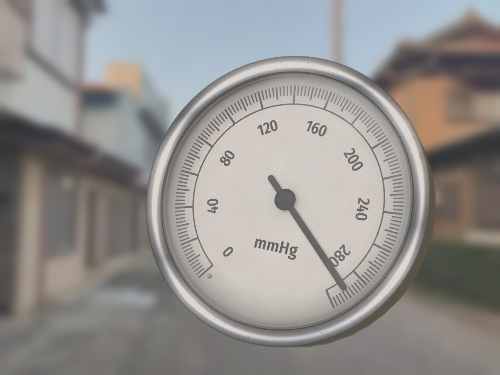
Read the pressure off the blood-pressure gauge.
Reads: 290 mmHg
